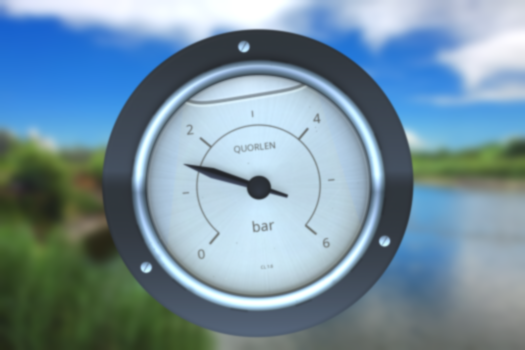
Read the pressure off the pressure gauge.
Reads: 1.5 bar
